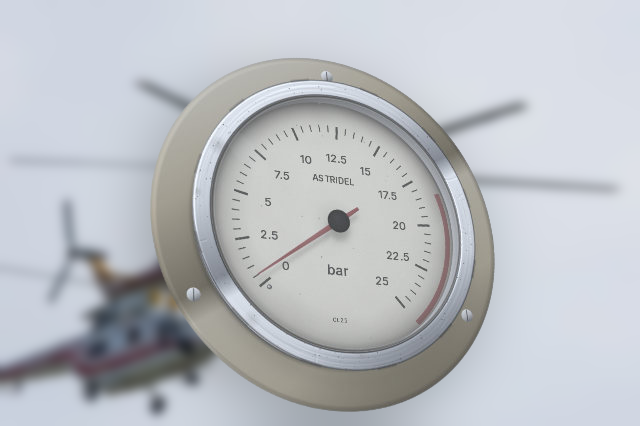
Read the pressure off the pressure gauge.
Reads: 0.5 bar
